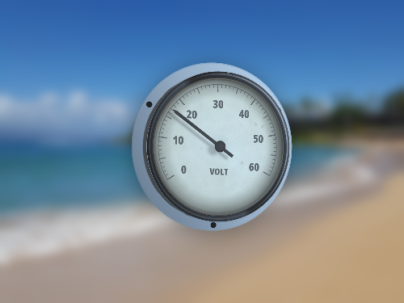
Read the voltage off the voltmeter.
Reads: 17 V
